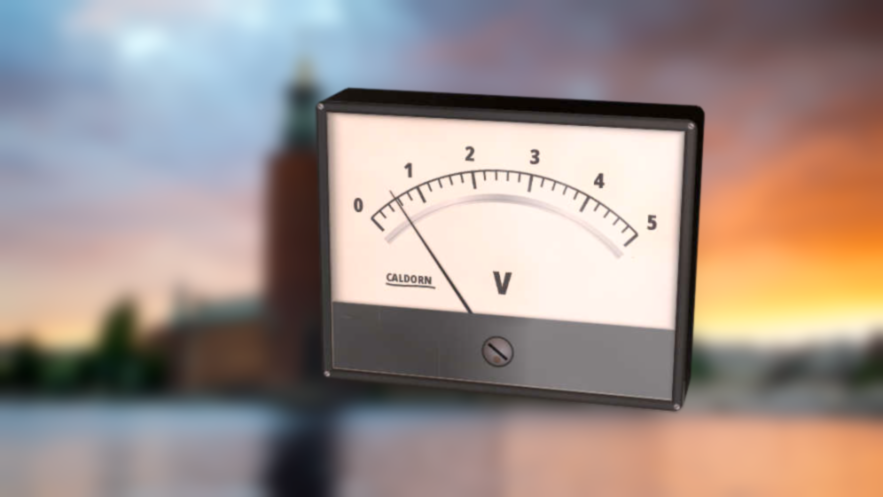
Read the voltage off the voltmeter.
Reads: 0.6 V
